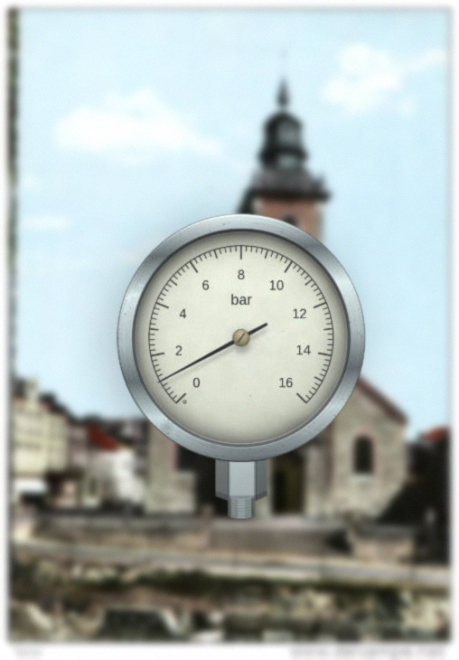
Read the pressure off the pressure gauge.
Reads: 1 bar
